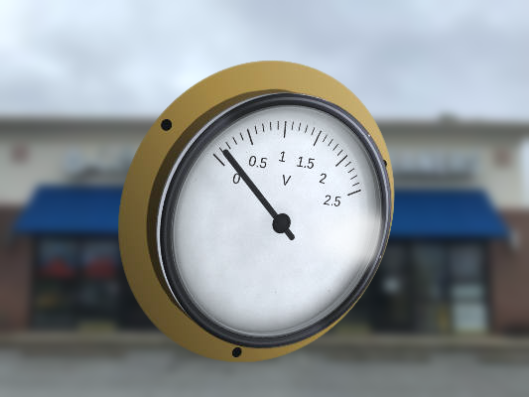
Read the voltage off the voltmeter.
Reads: 0.1 V
